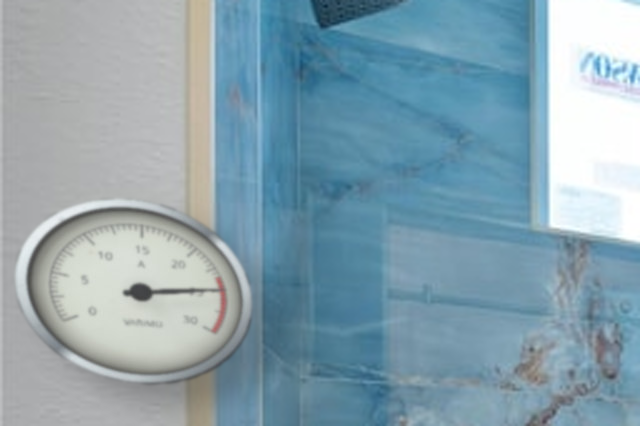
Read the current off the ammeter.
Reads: 25 A
